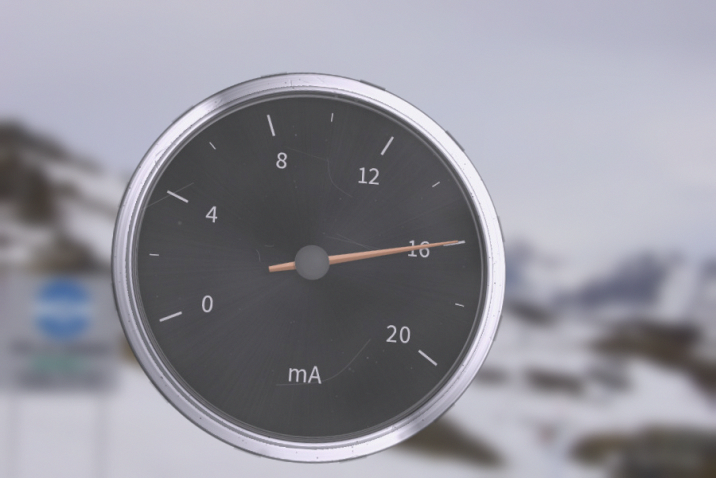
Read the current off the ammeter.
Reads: 16 mA
